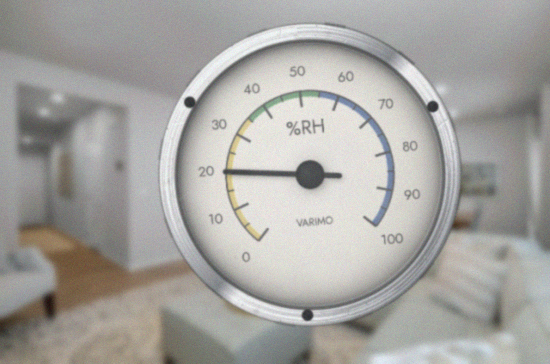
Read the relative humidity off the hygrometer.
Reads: 20 %
